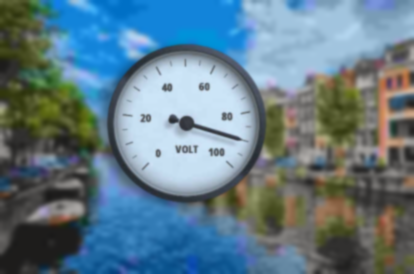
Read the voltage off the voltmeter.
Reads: 90 V
